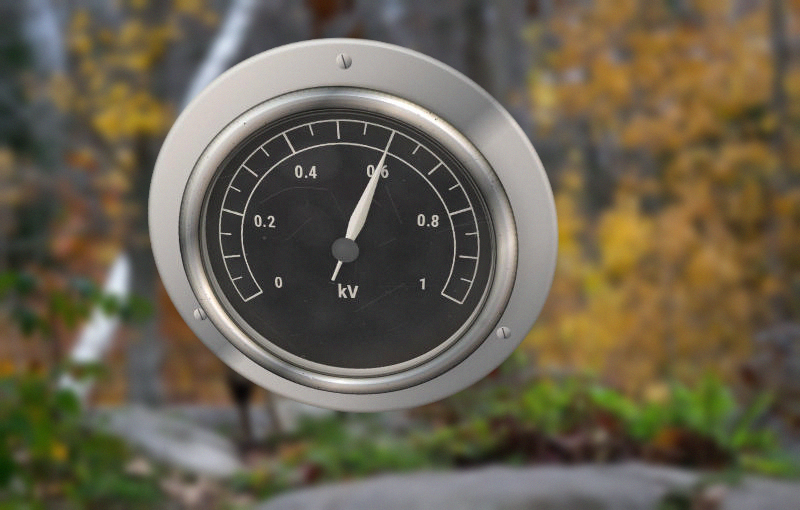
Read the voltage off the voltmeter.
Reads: 0.6 kV
